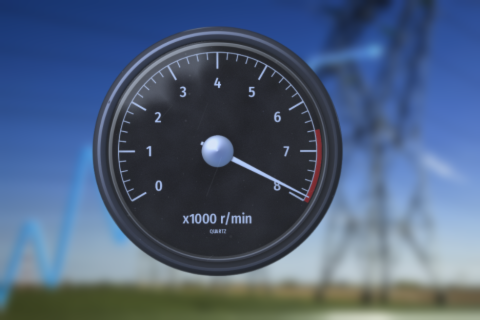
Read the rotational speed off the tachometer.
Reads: 7900 rpm
